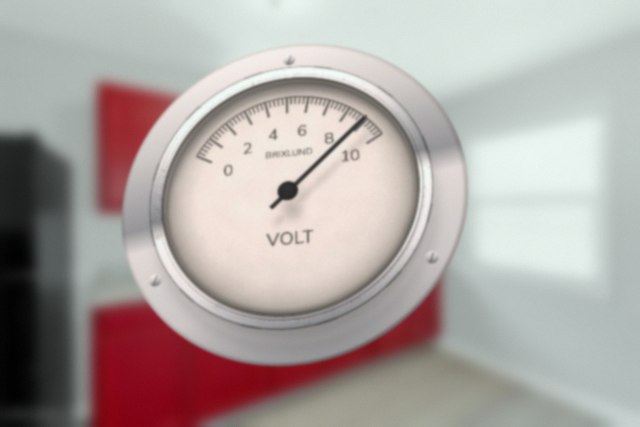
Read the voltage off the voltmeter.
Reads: 9 V
